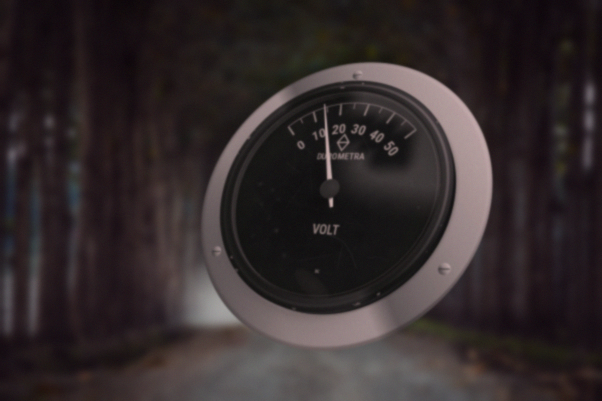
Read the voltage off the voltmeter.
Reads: 15 V
